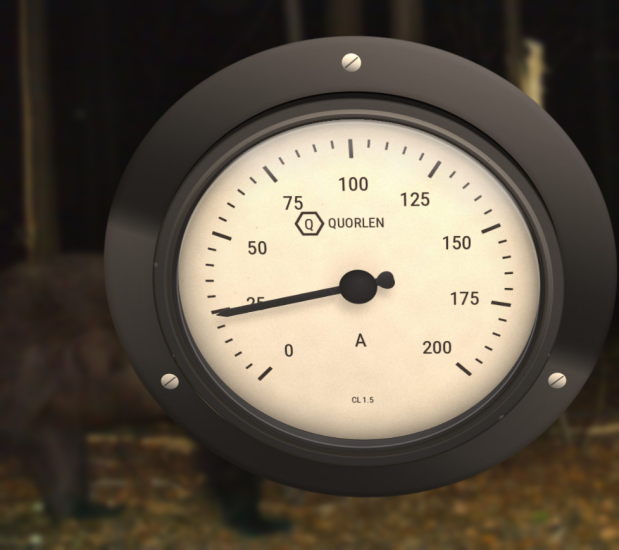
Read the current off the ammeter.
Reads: 25 A
